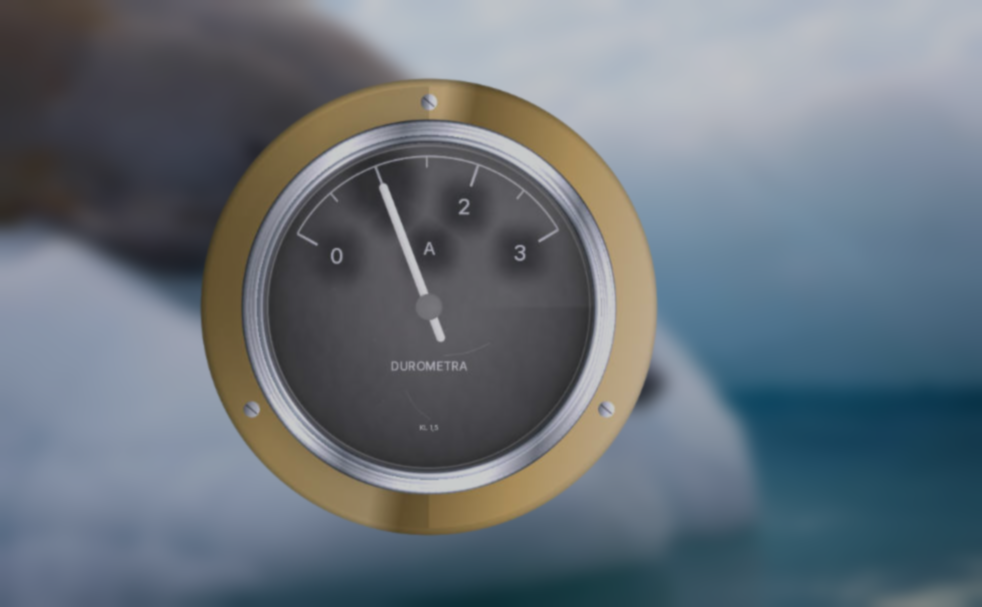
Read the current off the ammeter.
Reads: 1 A
